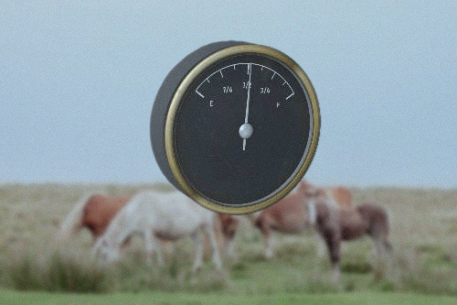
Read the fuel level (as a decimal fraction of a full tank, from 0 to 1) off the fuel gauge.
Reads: 0.5
